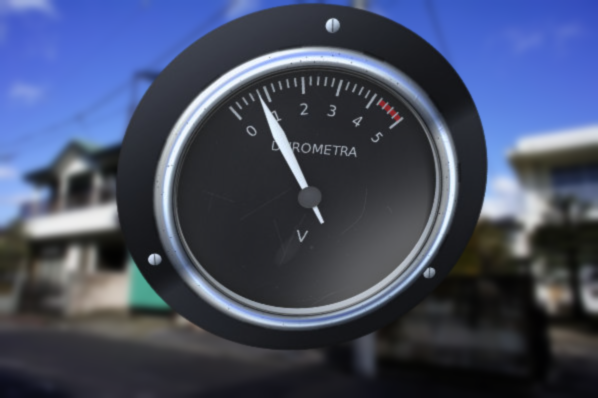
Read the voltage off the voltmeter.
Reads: 0.8 V
